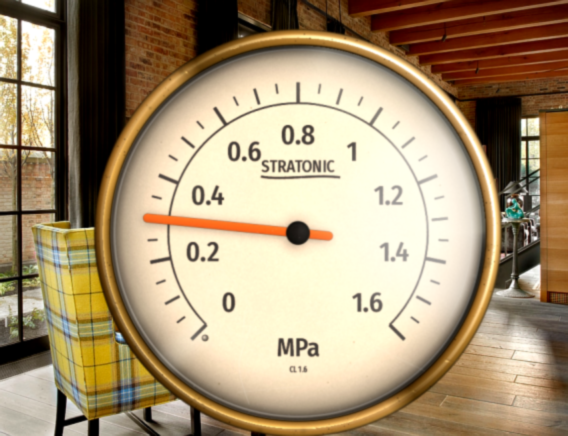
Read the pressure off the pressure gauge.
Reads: 0.3 MPa
